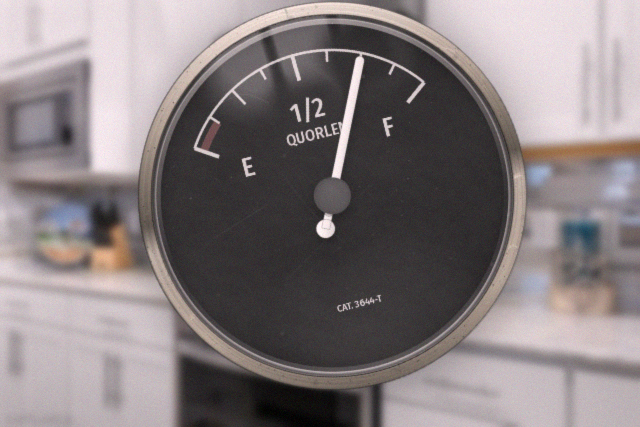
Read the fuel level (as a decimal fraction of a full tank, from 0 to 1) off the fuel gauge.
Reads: 0.75
